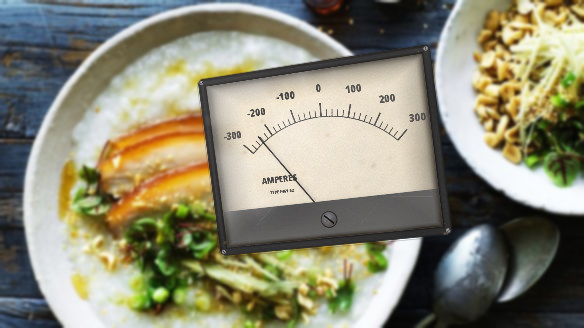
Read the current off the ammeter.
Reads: -240 A
